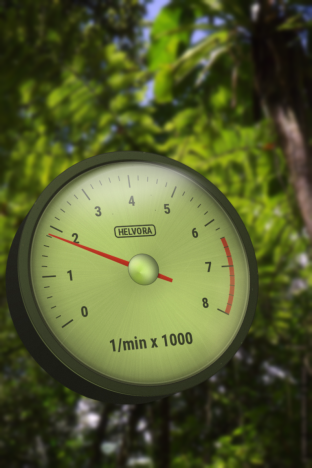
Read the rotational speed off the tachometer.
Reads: 1800 rpm
